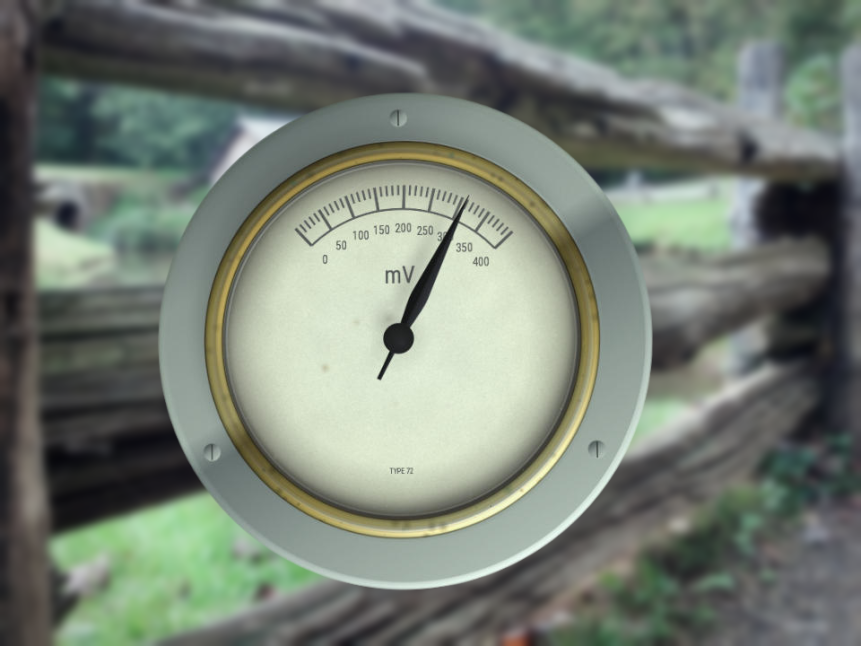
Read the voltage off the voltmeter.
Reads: 310 mV
